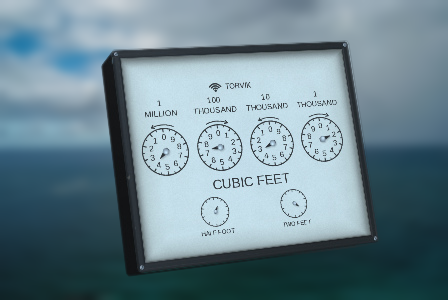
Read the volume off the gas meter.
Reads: 373200 ft³
